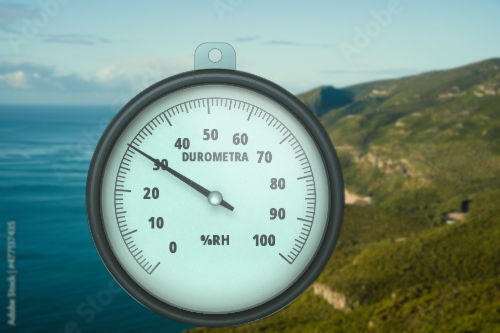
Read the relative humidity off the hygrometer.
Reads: 30 %
